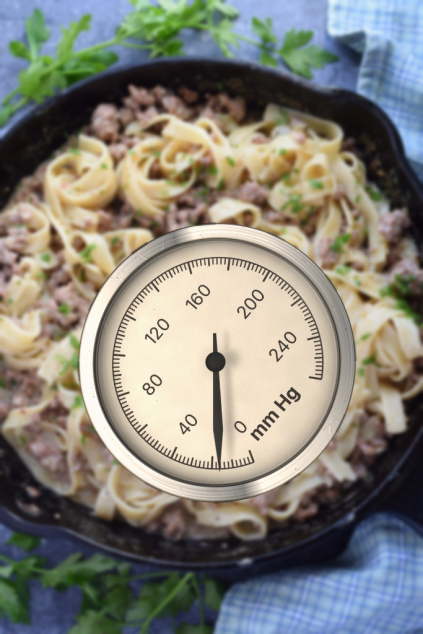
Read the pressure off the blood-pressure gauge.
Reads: 16 mmHg
